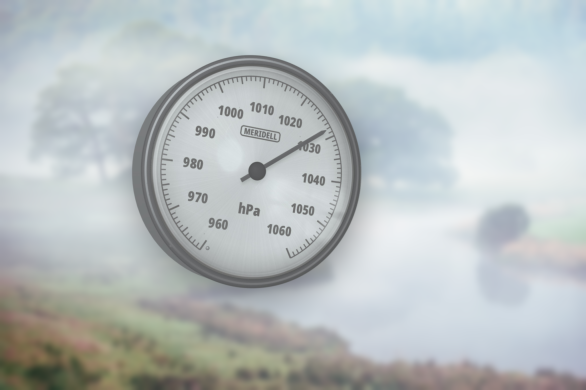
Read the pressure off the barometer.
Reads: 1028 hPa
